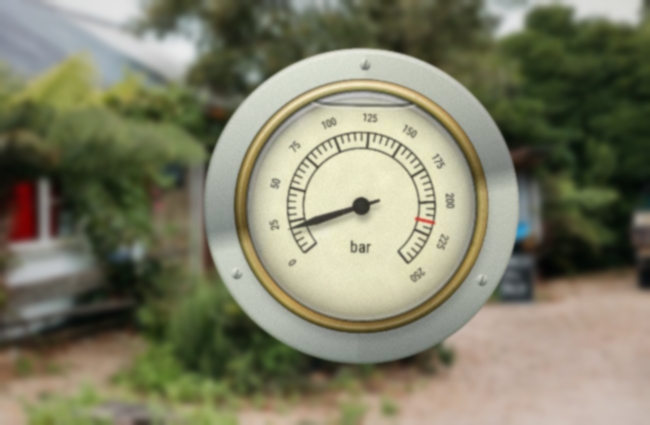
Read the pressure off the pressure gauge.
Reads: 20 bar
